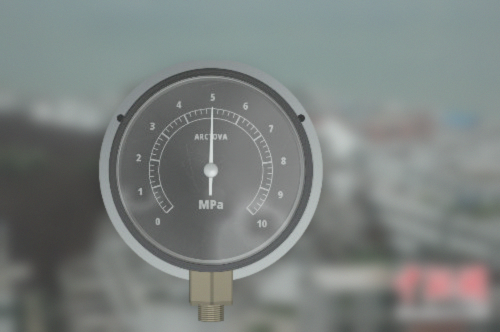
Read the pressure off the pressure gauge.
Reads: 5 MPa
